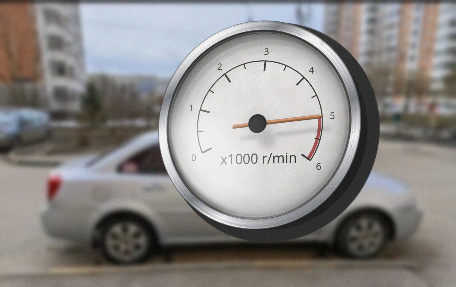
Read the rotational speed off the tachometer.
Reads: 5000 rpm
